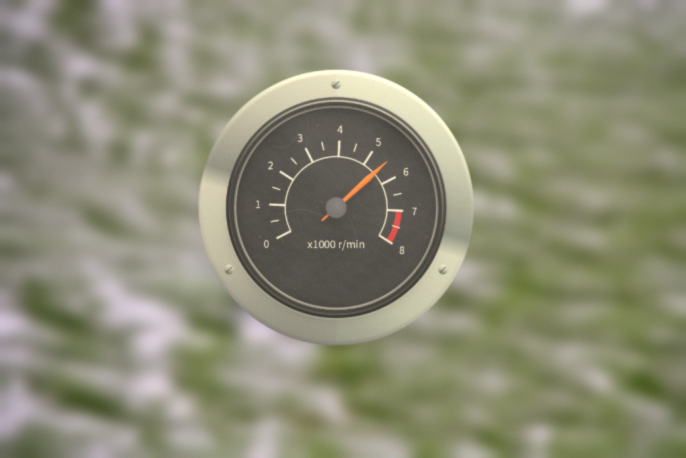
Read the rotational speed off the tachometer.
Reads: 5500 rpm
